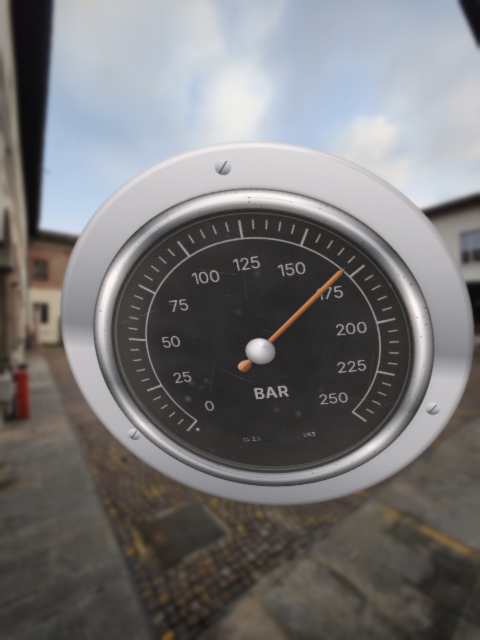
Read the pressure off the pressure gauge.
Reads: 170 bar
